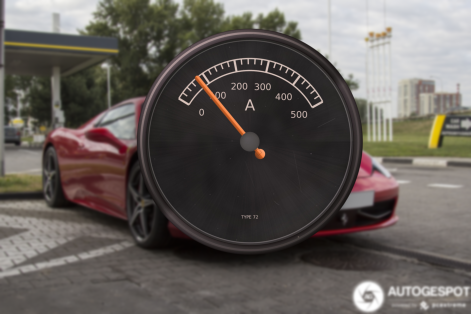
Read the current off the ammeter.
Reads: 80 A
